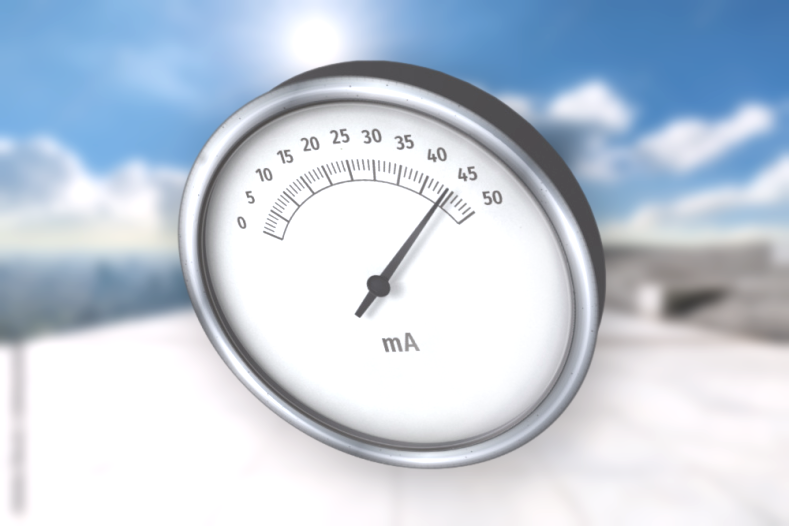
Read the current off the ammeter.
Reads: 44 mA
